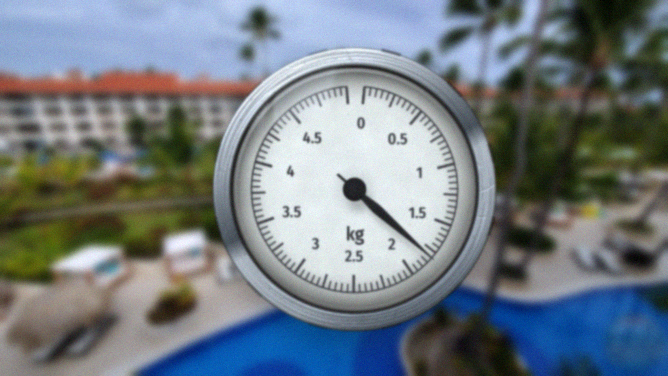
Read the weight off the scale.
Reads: 1.8 kg
